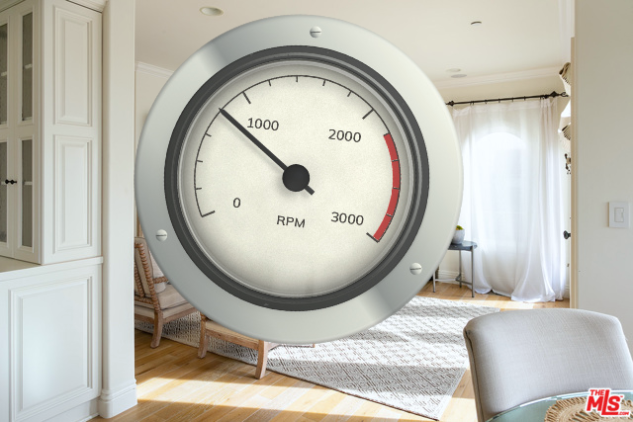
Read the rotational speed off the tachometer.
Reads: 800 rpm
